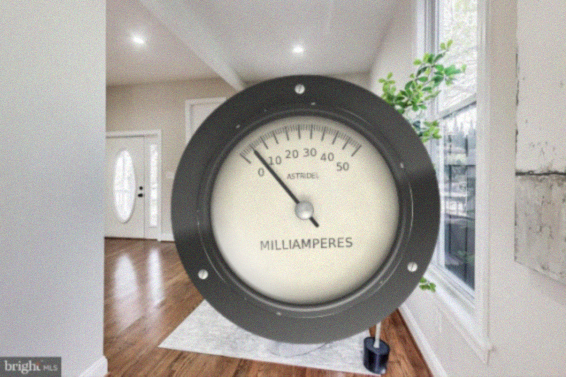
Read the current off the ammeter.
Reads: 5 mA
